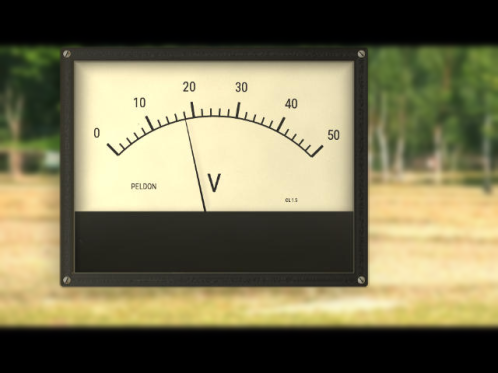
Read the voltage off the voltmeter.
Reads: 18 V
